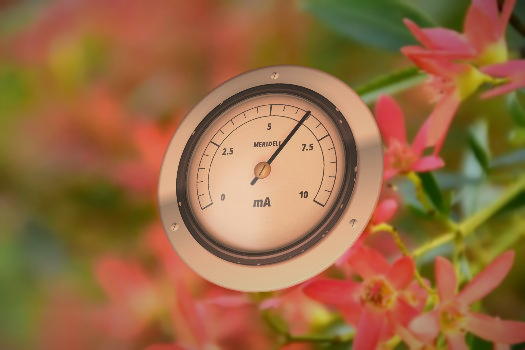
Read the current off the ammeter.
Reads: 6.5 mA
